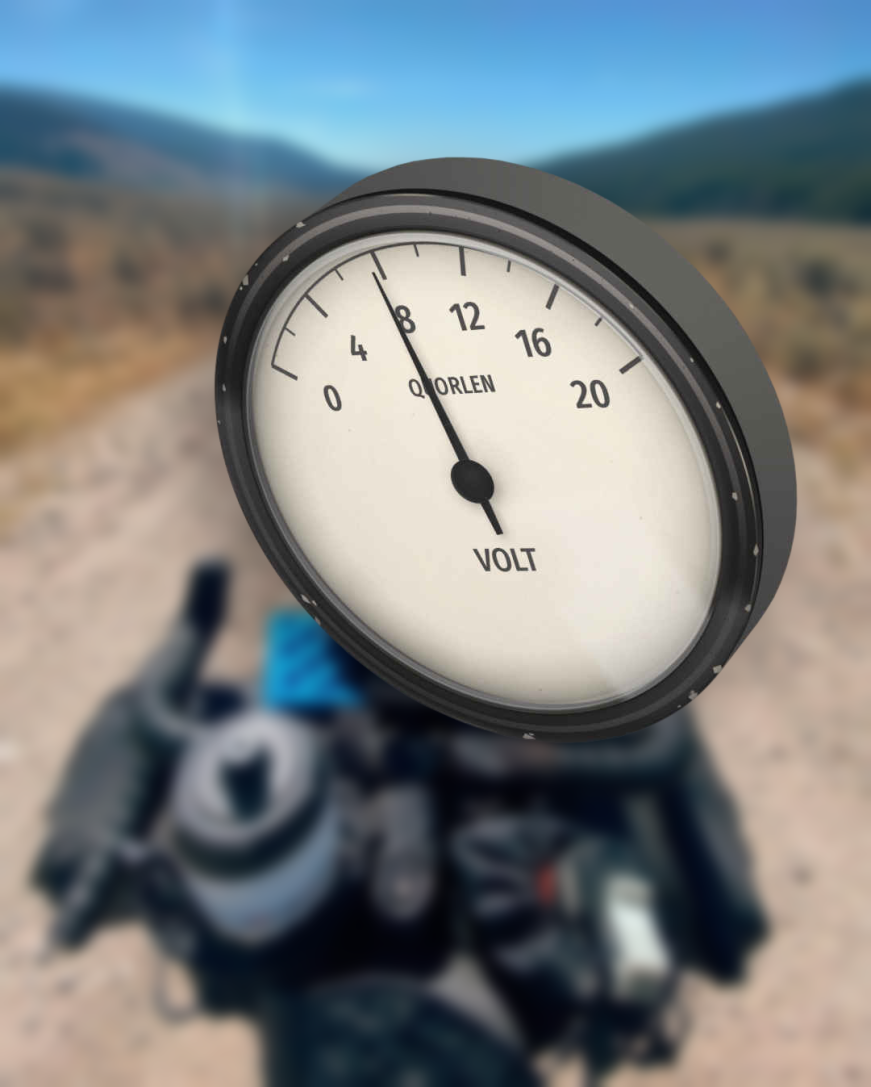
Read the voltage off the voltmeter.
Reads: 8 V
